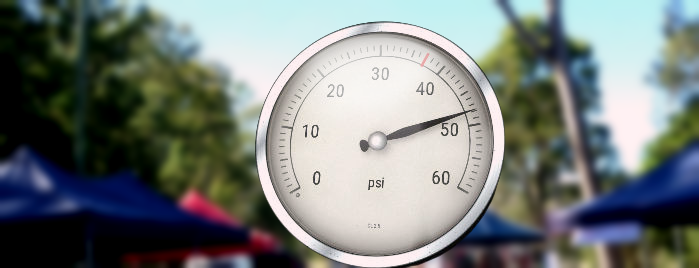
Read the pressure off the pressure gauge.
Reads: 48 psi
